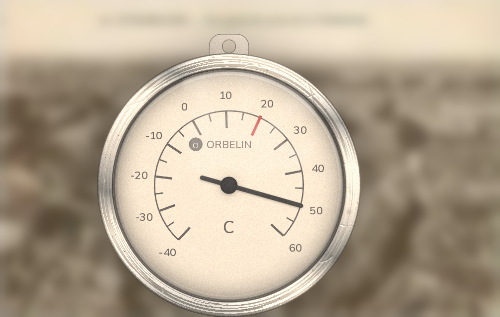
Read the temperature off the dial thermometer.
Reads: 50 °C
